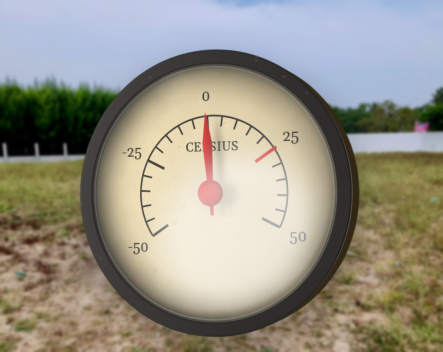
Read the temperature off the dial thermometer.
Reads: 0 °C
